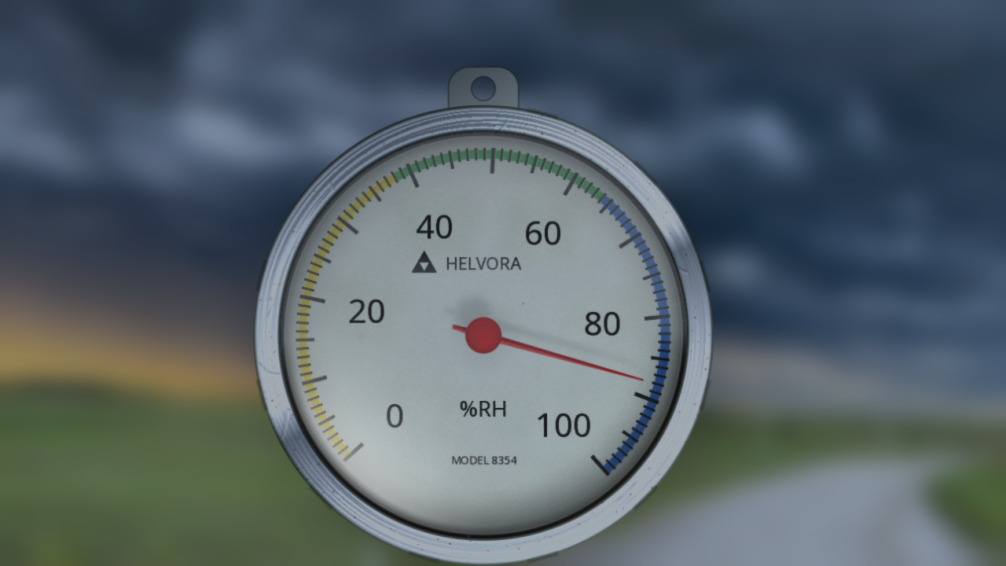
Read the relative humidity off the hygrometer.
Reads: 88 %
